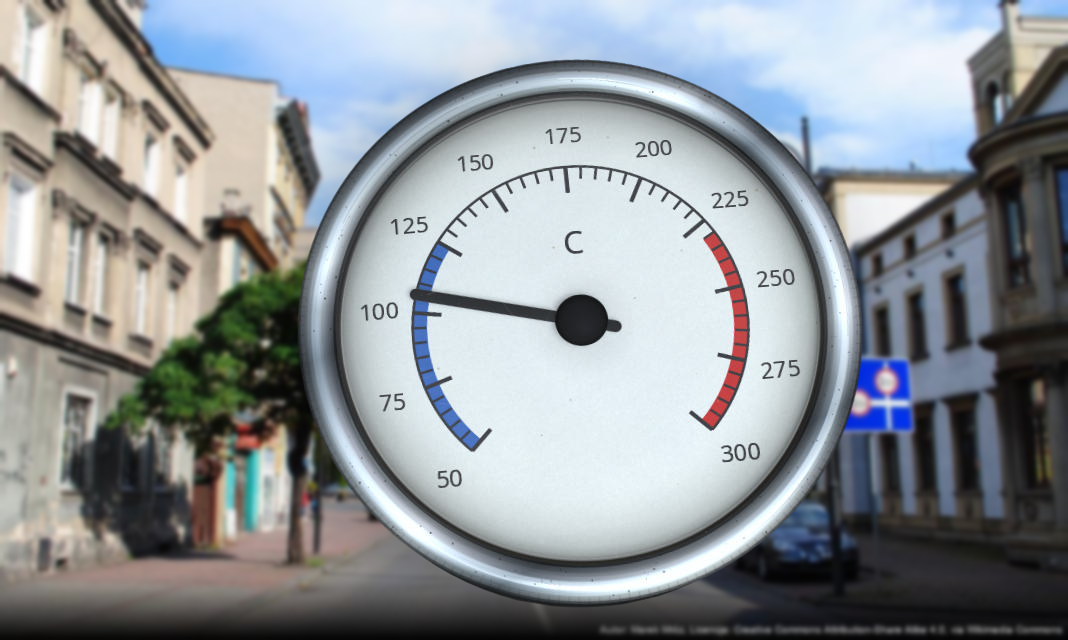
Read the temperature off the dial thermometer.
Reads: 105 °C
